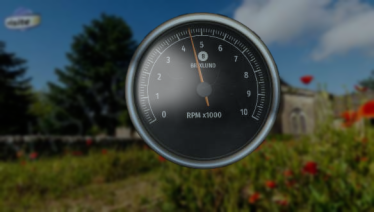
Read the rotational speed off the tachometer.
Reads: 4500 rpm
